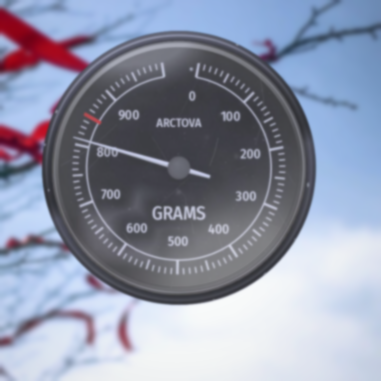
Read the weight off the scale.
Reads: 810 g
